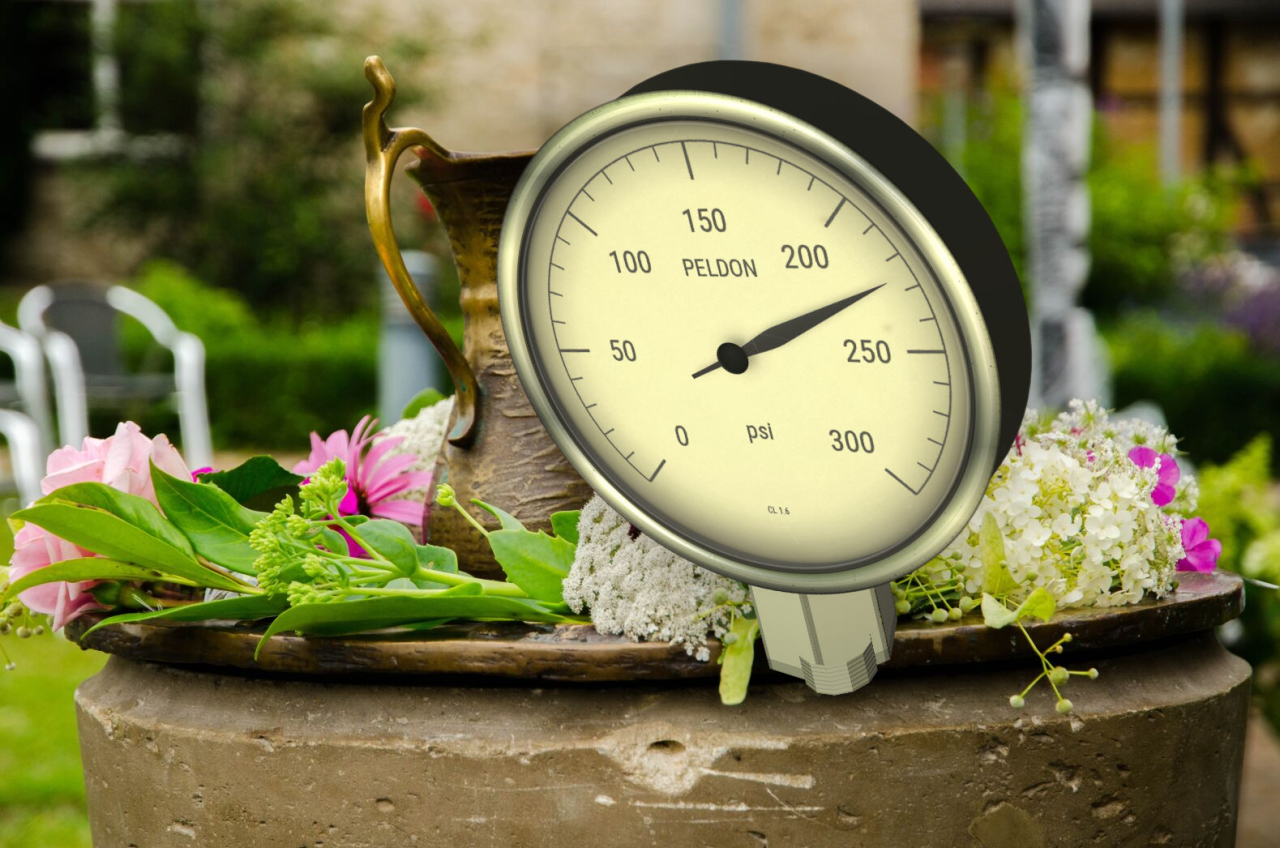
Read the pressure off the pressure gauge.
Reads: 225 psi
